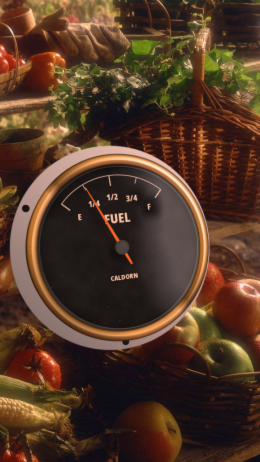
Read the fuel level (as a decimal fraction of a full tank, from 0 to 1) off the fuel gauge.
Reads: 0.25
